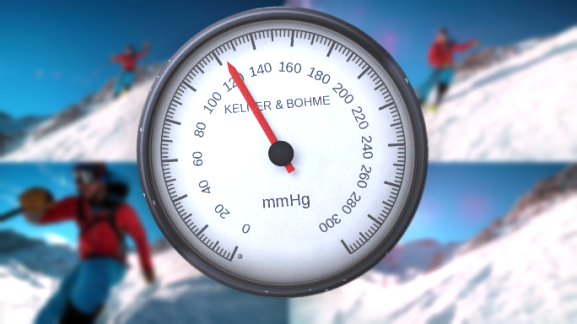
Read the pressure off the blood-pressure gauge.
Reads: 124 mmHg
